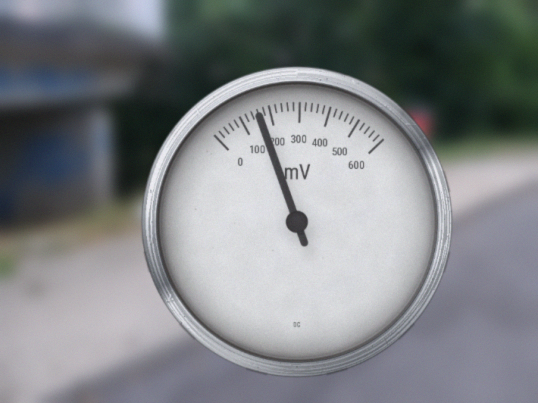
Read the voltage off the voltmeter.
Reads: 160 mV
